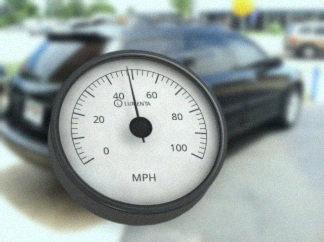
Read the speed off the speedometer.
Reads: 48 mph
